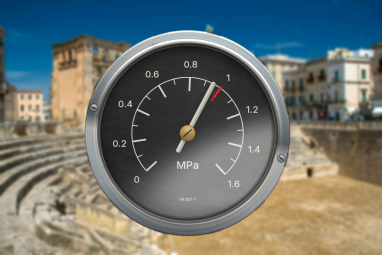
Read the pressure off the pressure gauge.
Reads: 0.95 MPa
